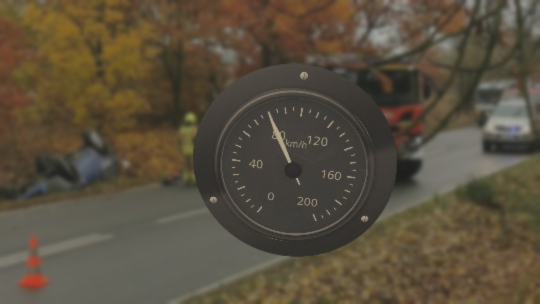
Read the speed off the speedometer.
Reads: 80 km/h
